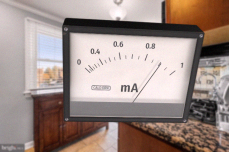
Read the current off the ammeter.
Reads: 0.9 mA
